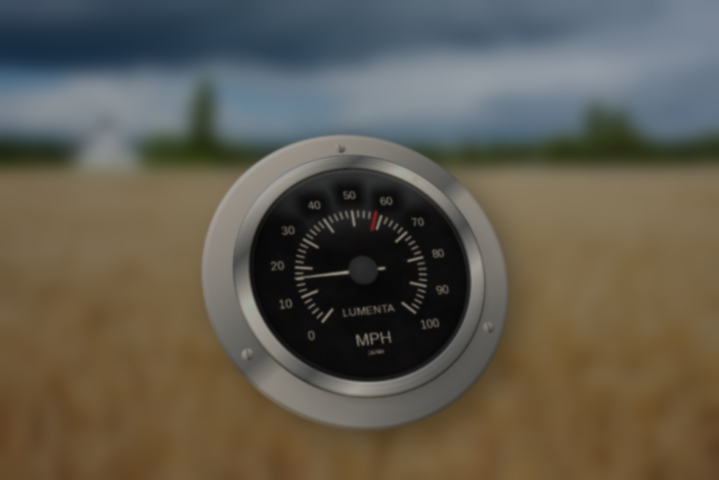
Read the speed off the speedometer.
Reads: 16 mph
